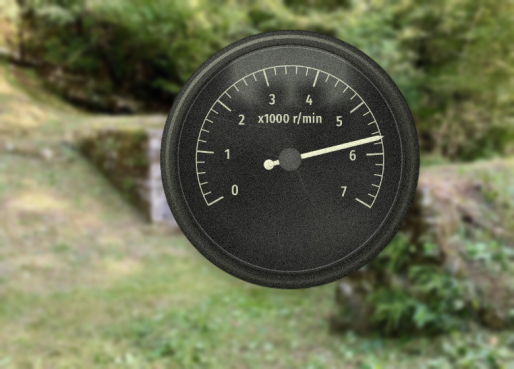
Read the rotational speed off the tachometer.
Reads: 5700 rpm
